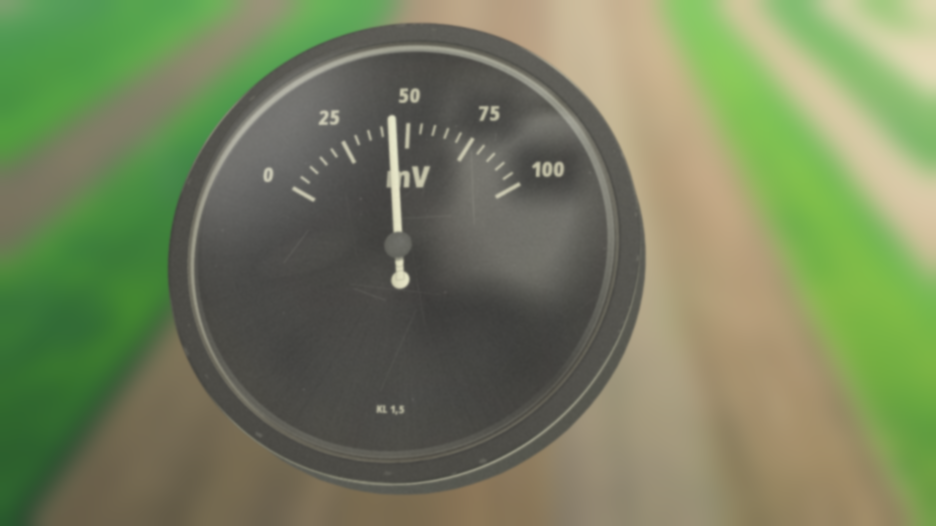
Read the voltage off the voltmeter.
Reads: 45 mV
